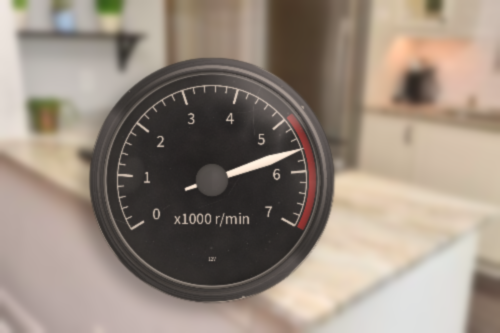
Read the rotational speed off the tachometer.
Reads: 5600 rpm
